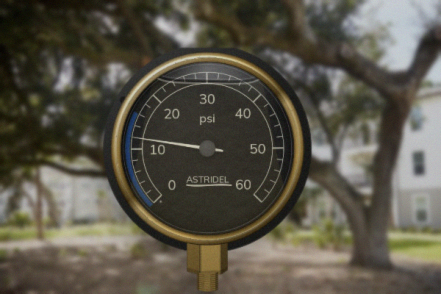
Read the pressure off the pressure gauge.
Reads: 12 psi
